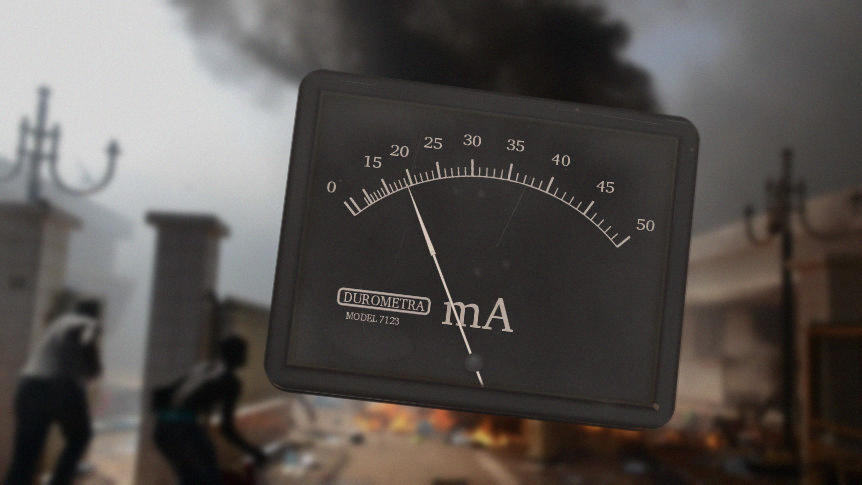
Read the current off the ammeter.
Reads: 19 mA
